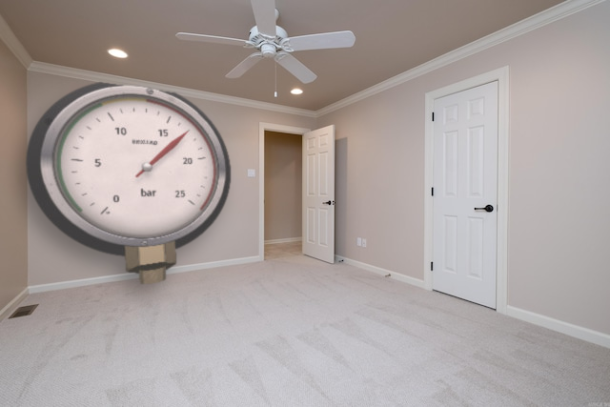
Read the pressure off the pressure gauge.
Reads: 17 bar
